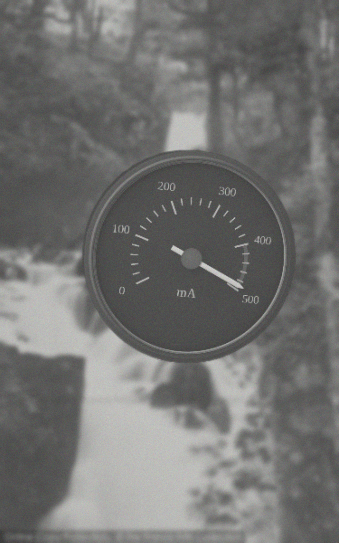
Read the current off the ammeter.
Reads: 490 mA
